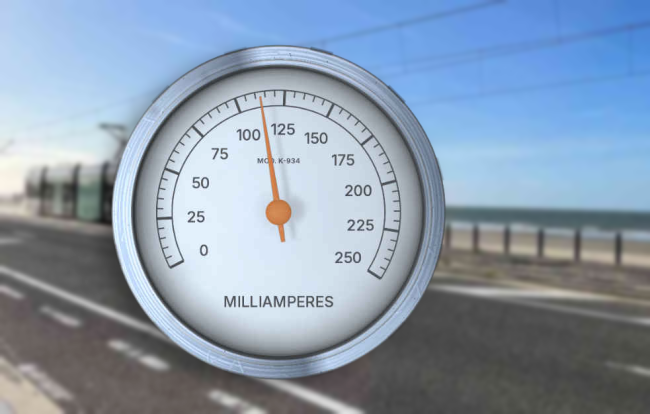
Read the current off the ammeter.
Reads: 112.5 mA
